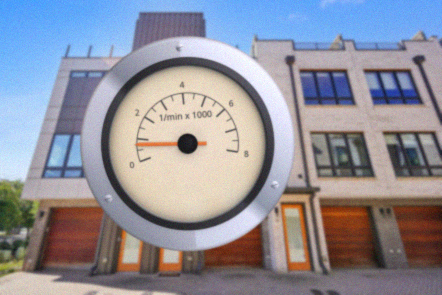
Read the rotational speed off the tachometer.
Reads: 750 rpm
